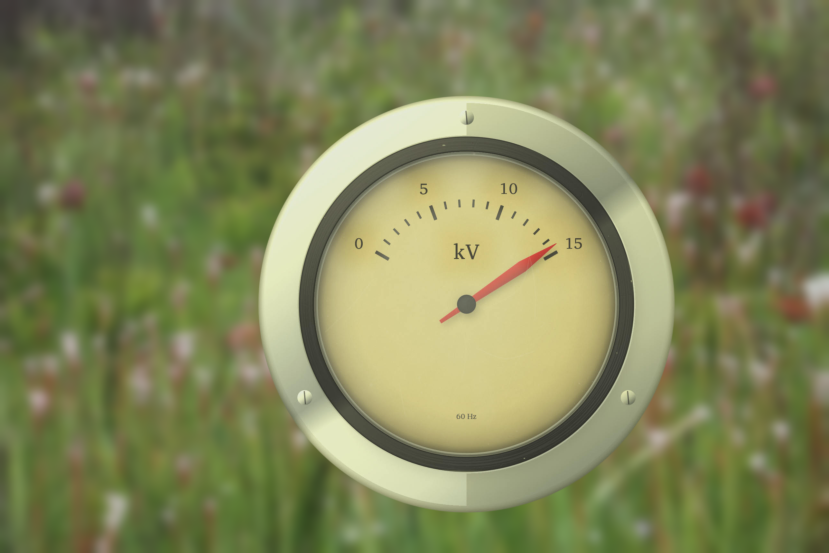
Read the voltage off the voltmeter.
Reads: 14.5 kV
